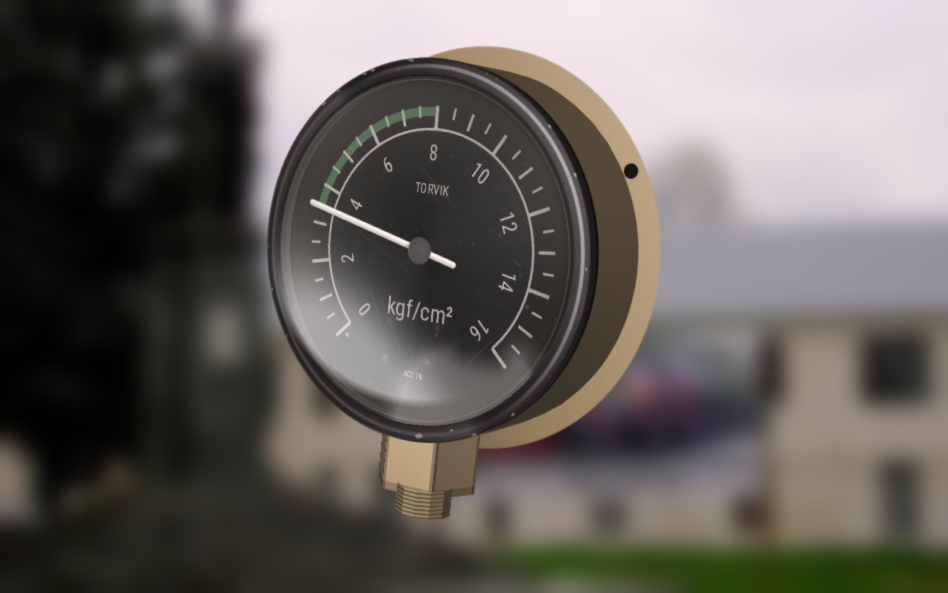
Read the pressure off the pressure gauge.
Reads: 3.5 kg/cm²
